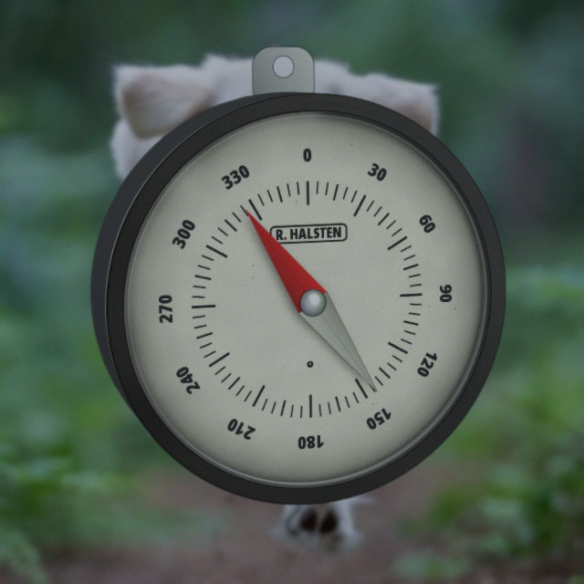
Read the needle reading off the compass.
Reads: 325 °
